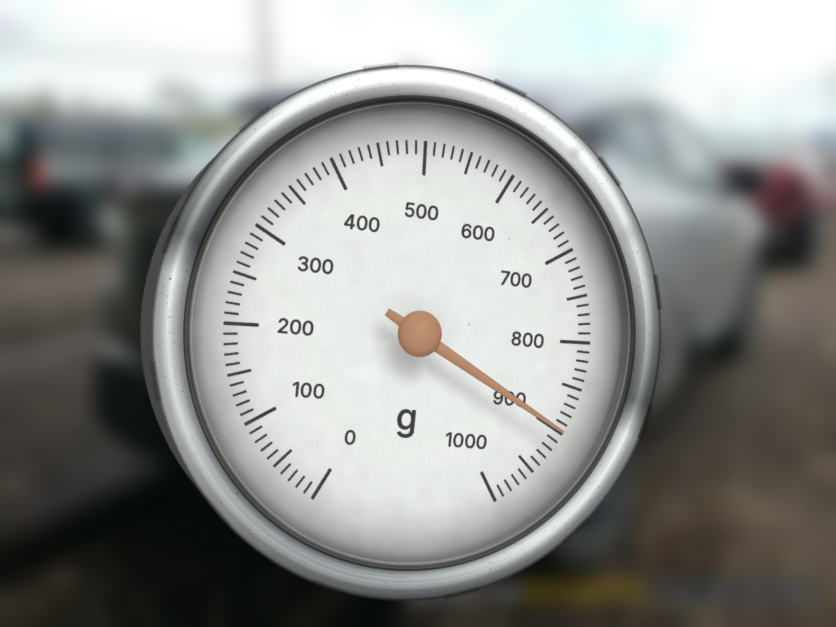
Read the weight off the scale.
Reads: 900 g
